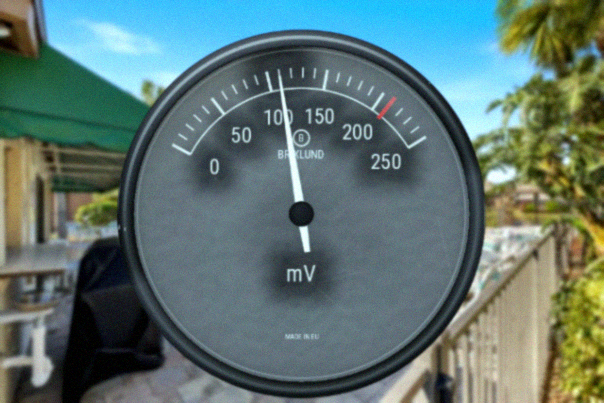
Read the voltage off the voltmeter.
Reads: 110 mV
